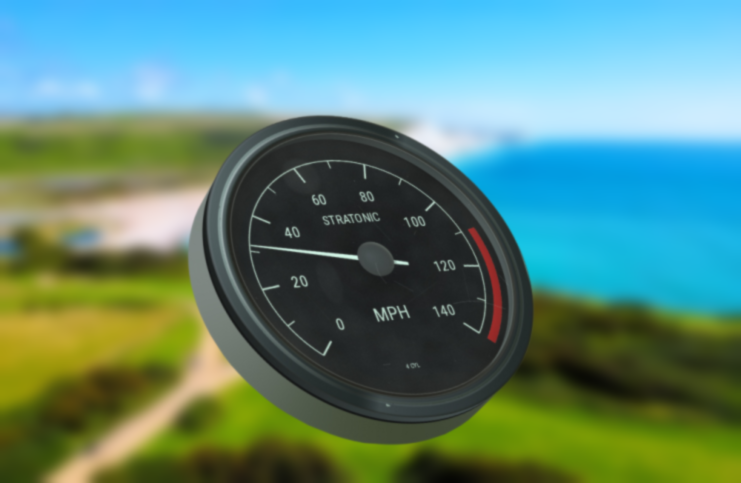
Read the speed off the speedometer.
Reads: 30 mph
